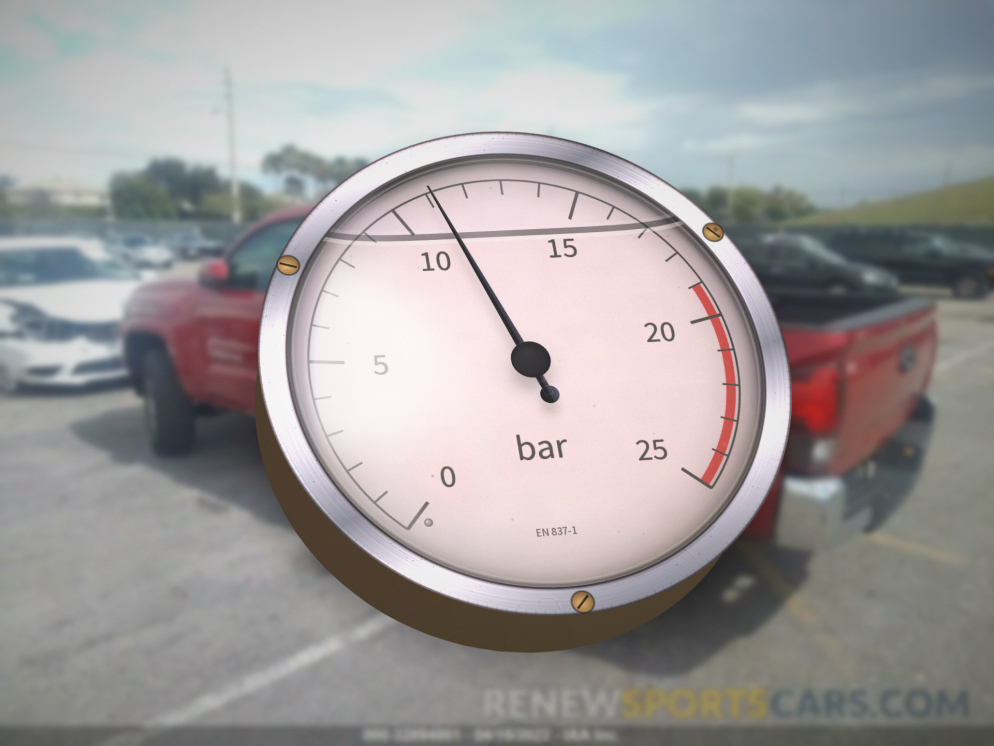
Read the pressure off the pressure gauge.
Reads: 11 bar
